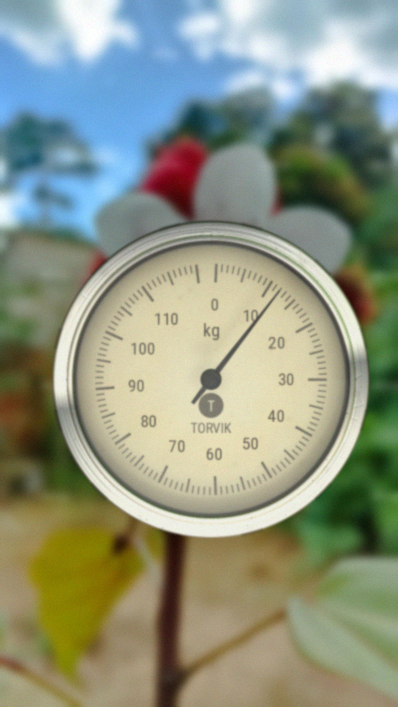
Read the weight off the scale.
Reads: 12 kg
